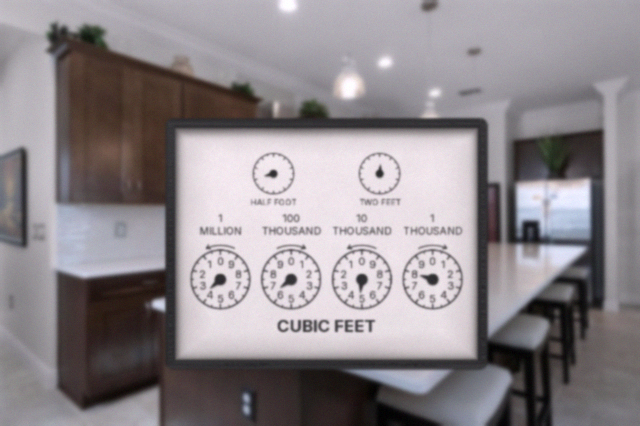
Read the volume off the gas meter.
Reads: 364800 ft³
